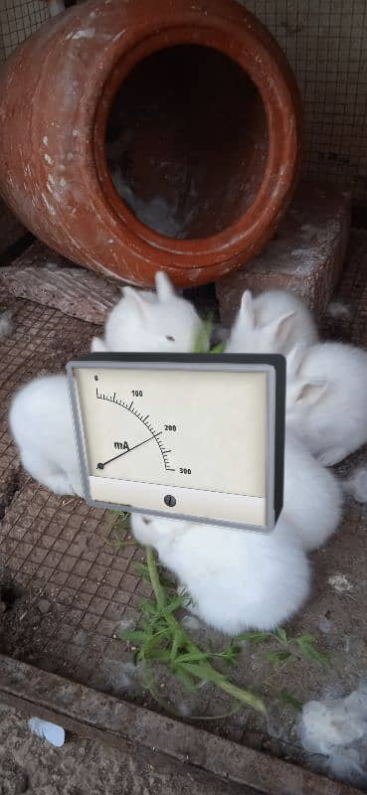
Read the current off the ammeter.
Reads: 200 mA
